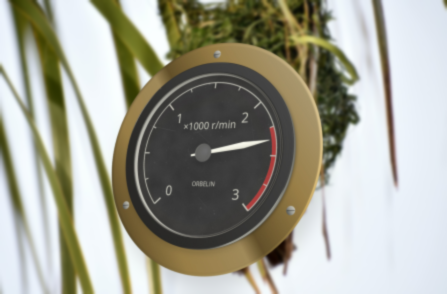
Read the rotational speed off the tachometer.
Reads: 2375 rpm
